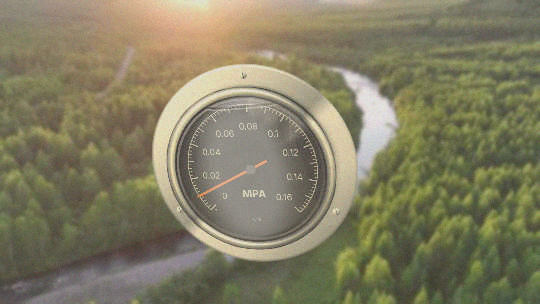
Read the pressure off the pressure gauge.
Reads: 0.01 MPa
